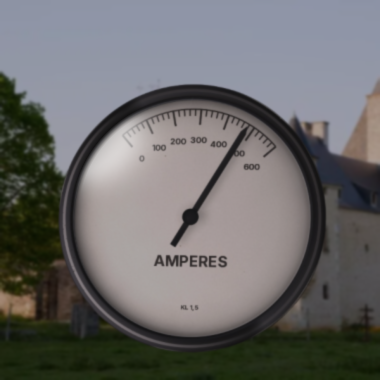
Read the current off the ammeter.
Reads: 480 A
